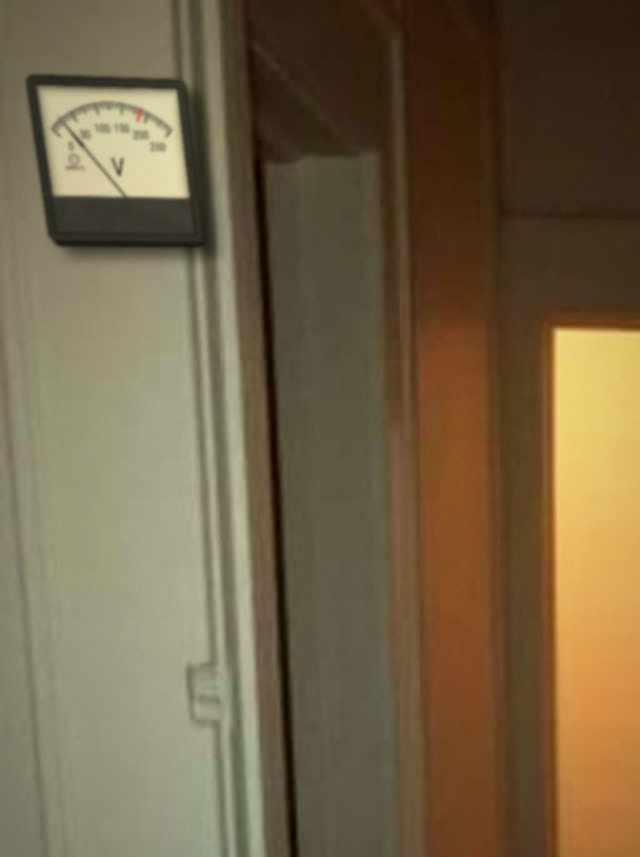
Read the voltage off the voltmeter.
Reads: 25 V
